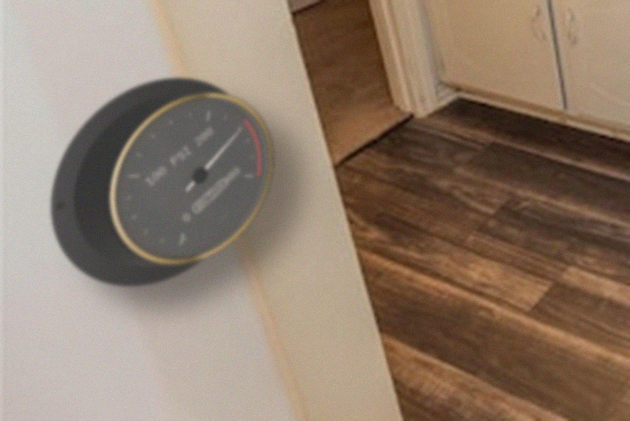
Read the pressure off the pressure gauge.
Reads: 240 psi
